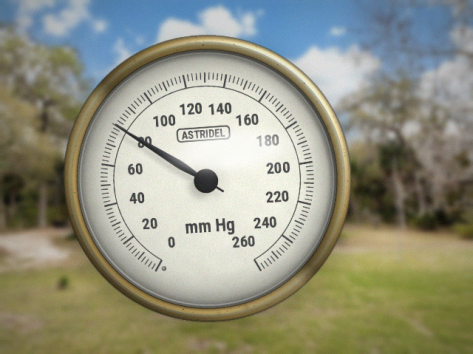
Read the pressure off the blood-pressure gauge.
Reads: 80 mmHg
